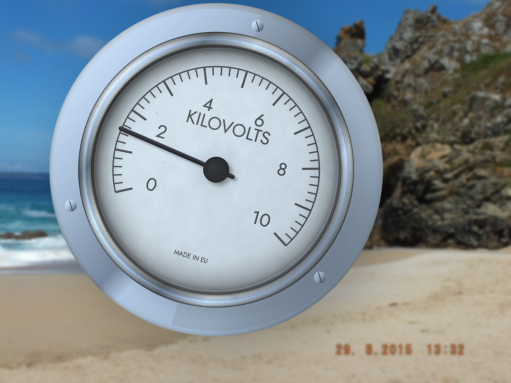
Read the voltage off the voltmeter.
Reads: 1.5 kV
